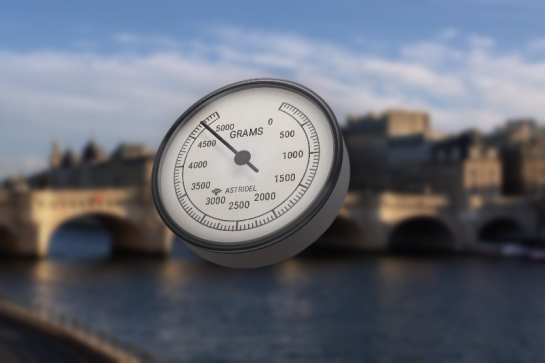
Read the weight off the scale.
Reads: 4750 g
